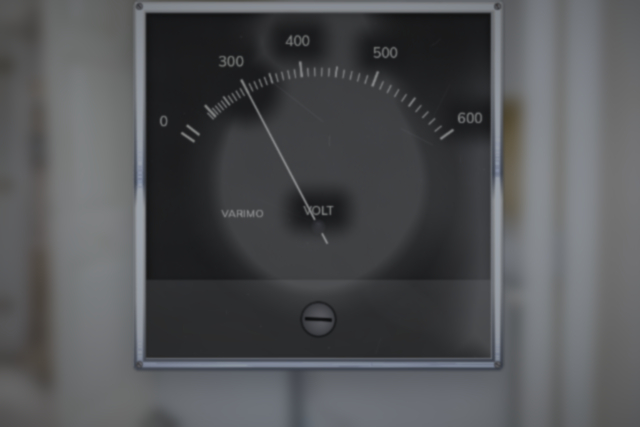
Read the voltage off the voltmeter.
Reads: 300 V
